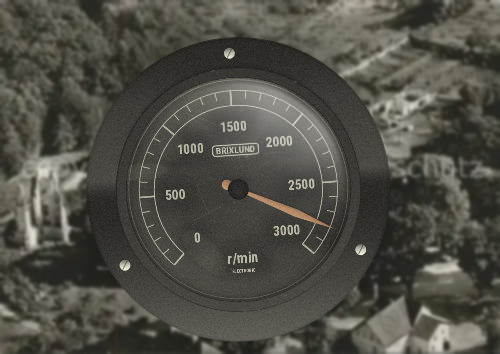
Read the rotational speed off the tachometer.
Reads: 2800 rpm
